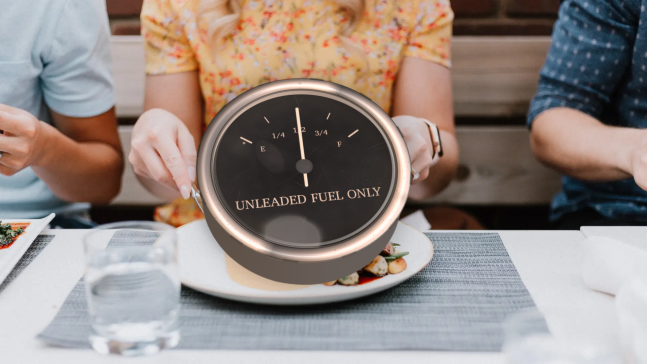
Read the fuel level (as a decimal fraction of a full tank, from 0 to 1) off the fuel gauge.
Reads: 0.5
